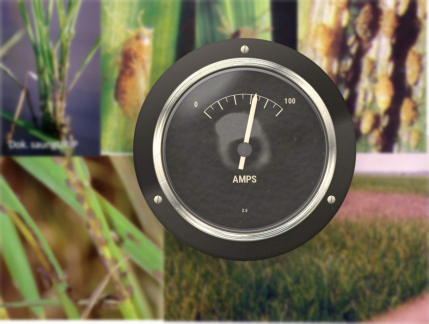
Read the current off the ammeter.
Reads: 65 A
